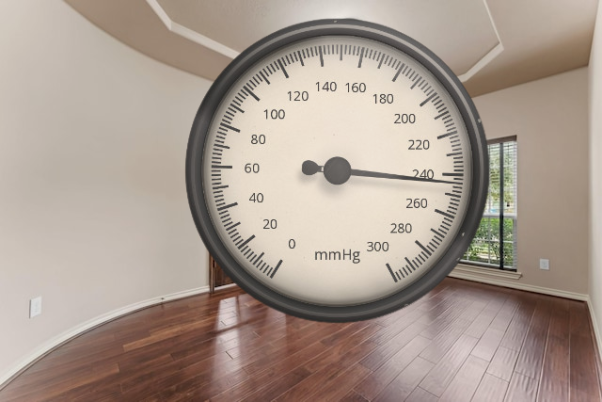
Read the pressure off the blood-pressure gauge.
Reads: 244 mmHg
